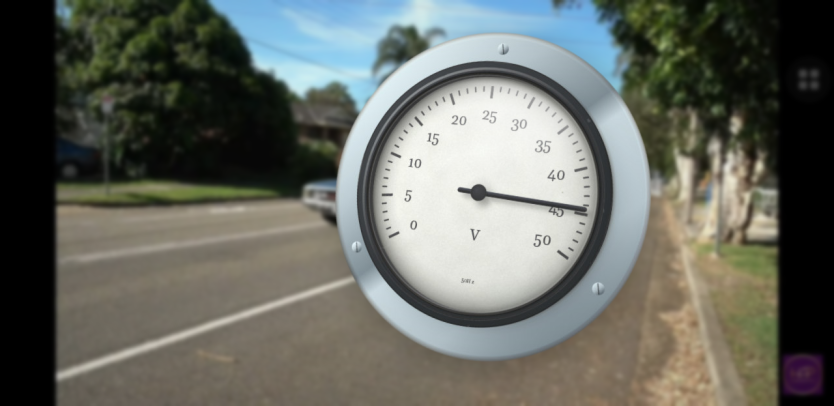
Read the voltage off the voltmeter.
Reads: 44.5 V
